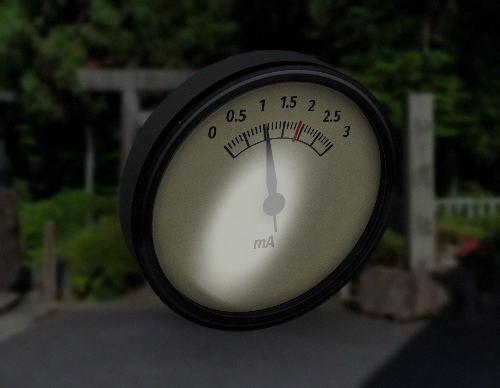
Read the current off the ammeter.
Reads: 1 mA
